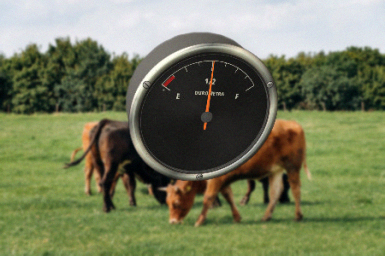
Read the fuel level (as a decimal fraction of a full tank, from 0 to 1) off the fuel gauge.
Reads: 0.5
